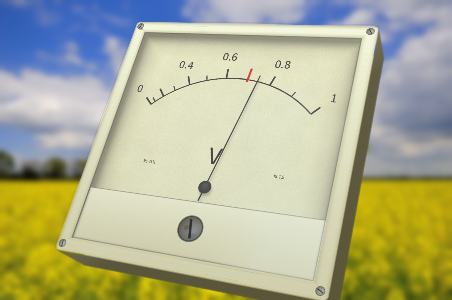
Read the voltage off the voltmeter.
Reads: 0.75 V
